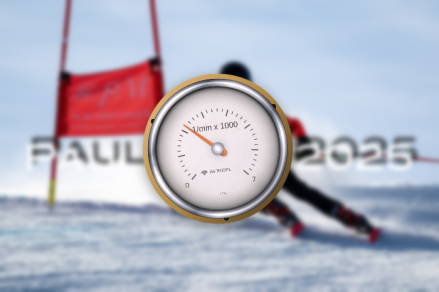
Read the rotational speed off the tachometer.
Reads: 2200 rpm
